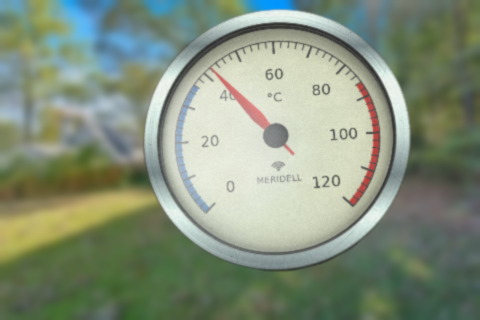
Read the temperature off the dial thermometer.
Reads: 42 °C
